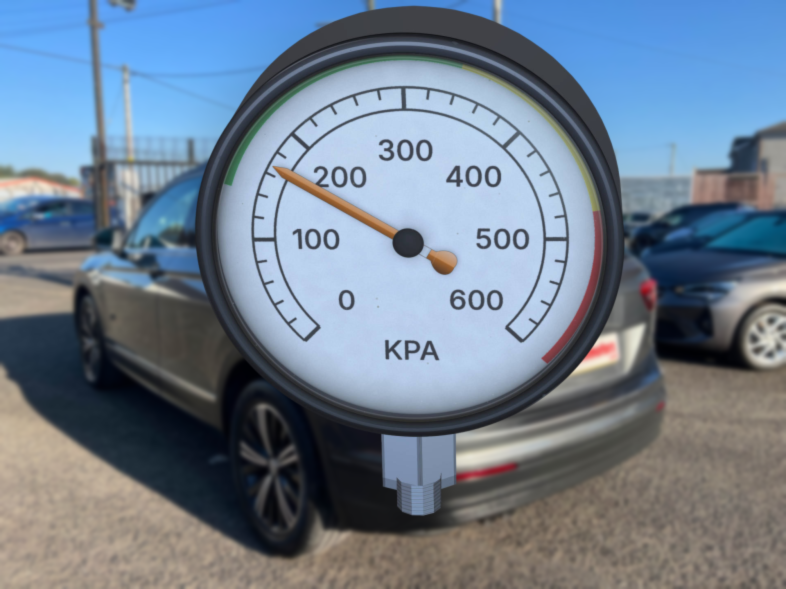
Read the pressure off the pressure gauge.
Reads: 170 kPa
